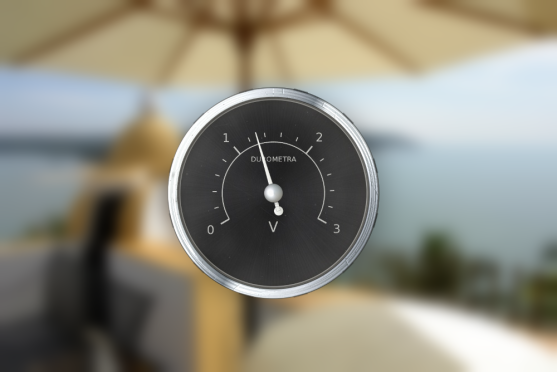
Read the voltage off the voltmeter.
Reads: 1.3 V
